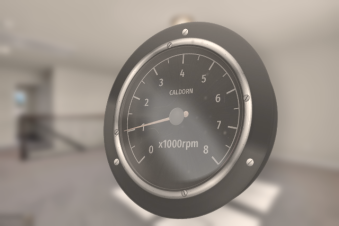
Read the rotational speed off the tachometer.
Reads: 1000 rpm
